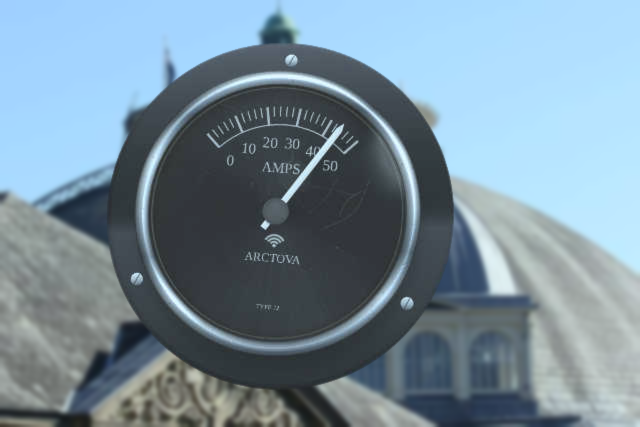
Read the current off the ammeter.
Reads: 44 A
